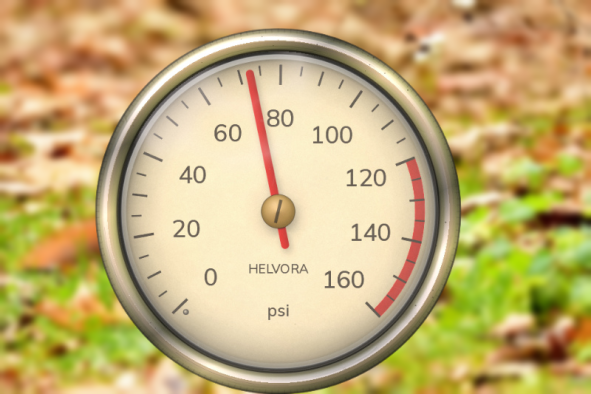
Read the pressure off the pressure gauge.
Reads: 72.5 psi
